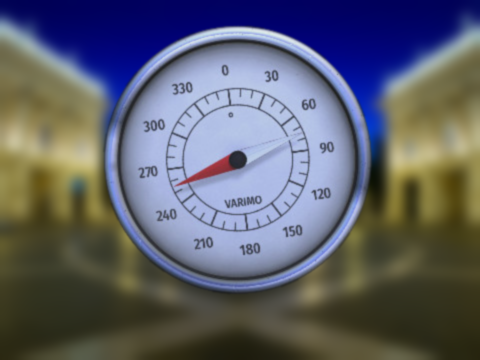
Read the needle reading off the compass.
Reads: 255 °
